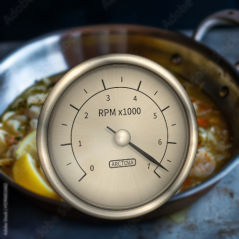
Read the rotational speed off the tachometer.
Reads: 6750 rpm
